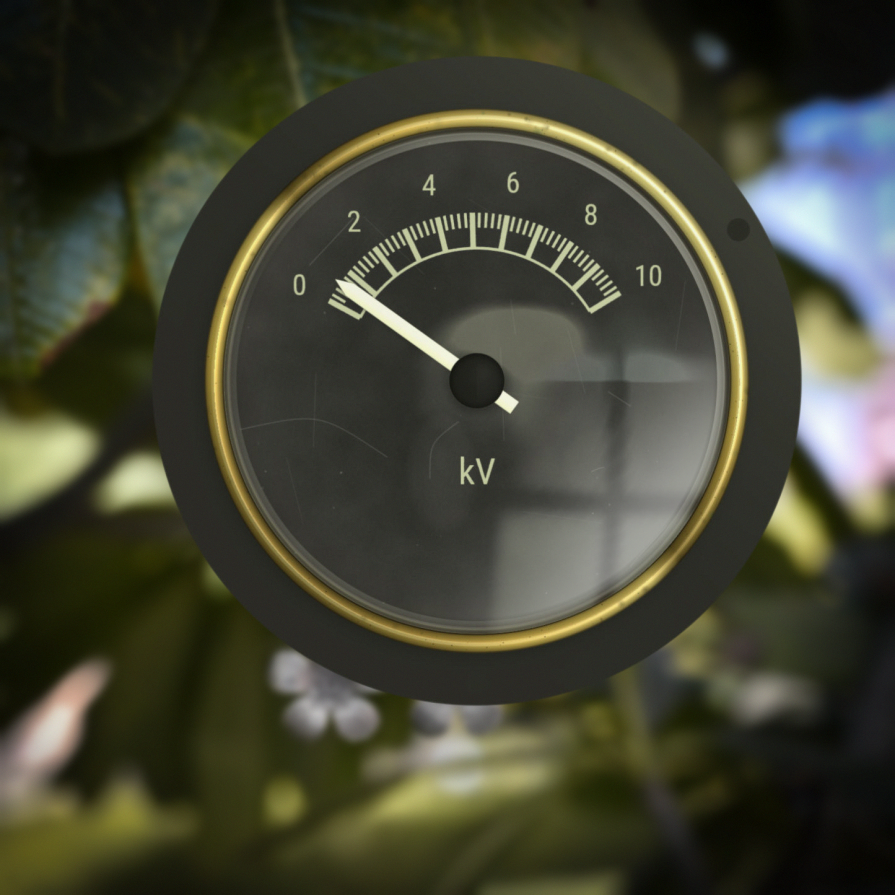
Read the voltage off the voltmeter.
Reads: 0.6 kV
